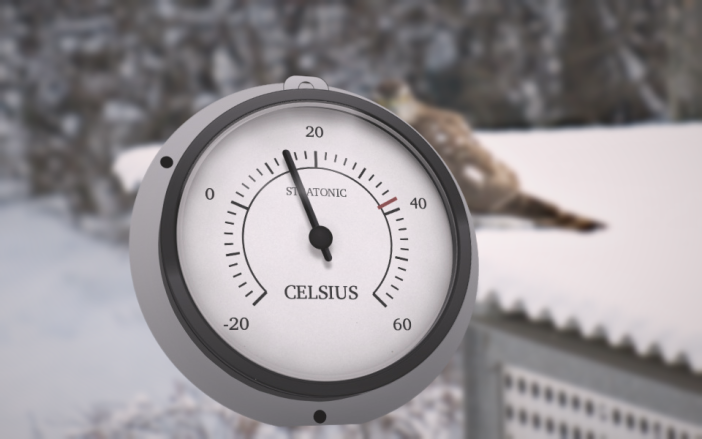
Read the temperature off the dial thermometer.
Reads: 14 °C
